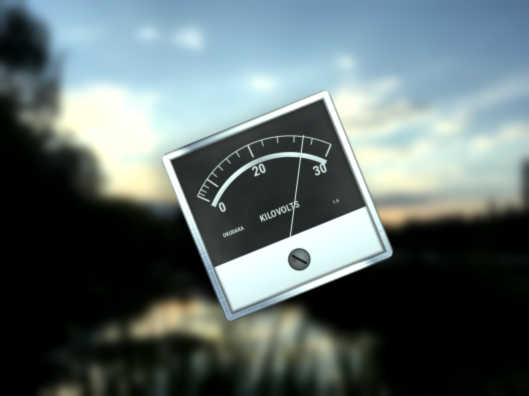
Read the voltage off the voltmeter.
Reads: 27 kV
